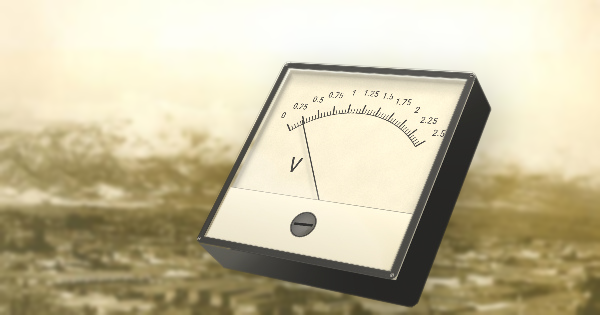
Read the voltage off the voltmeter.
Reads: 0.25 V
